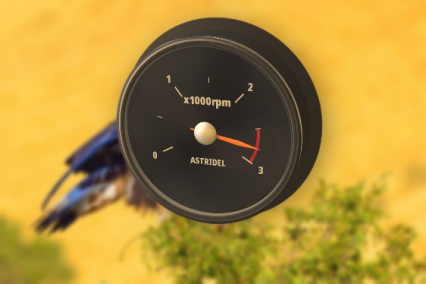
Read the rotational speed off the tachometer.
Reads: 2750 rpm
